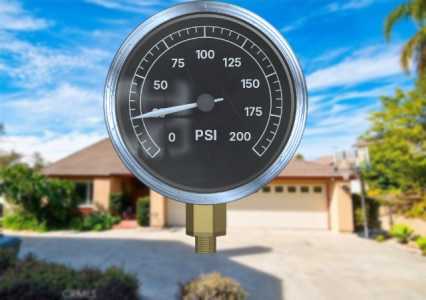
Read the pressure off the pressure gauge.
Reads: 25 psi
